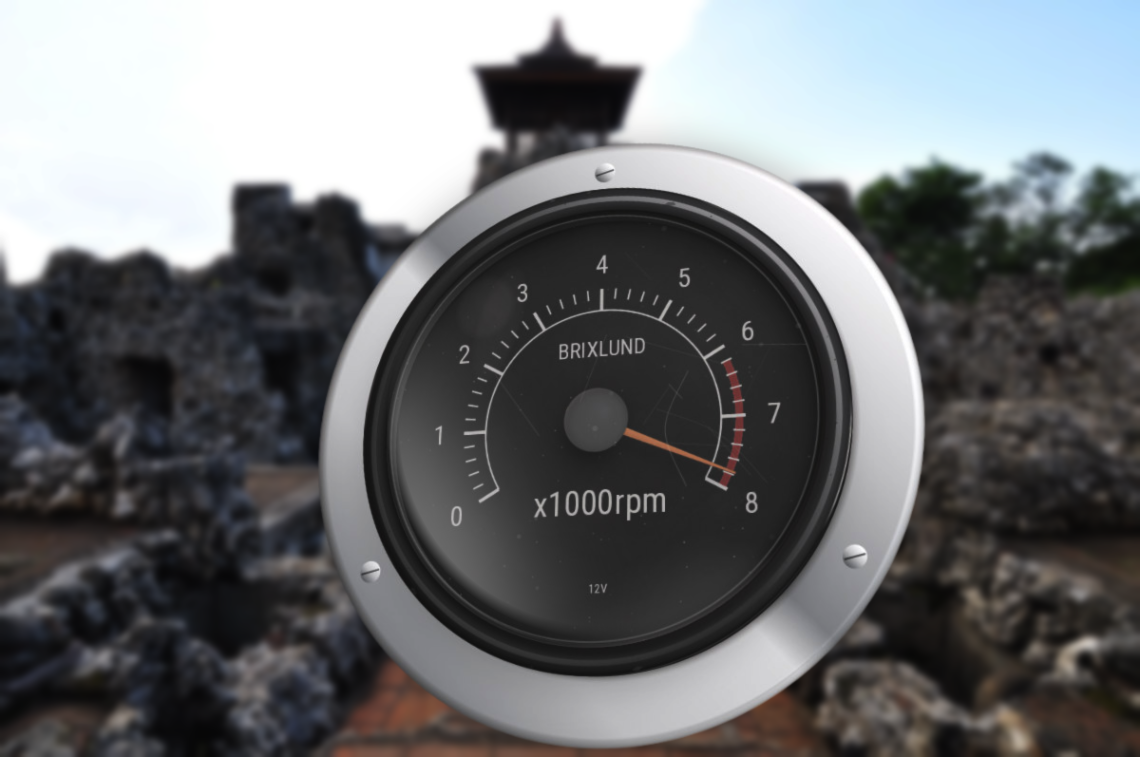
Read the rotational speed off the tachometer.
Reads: 7800 rpm
